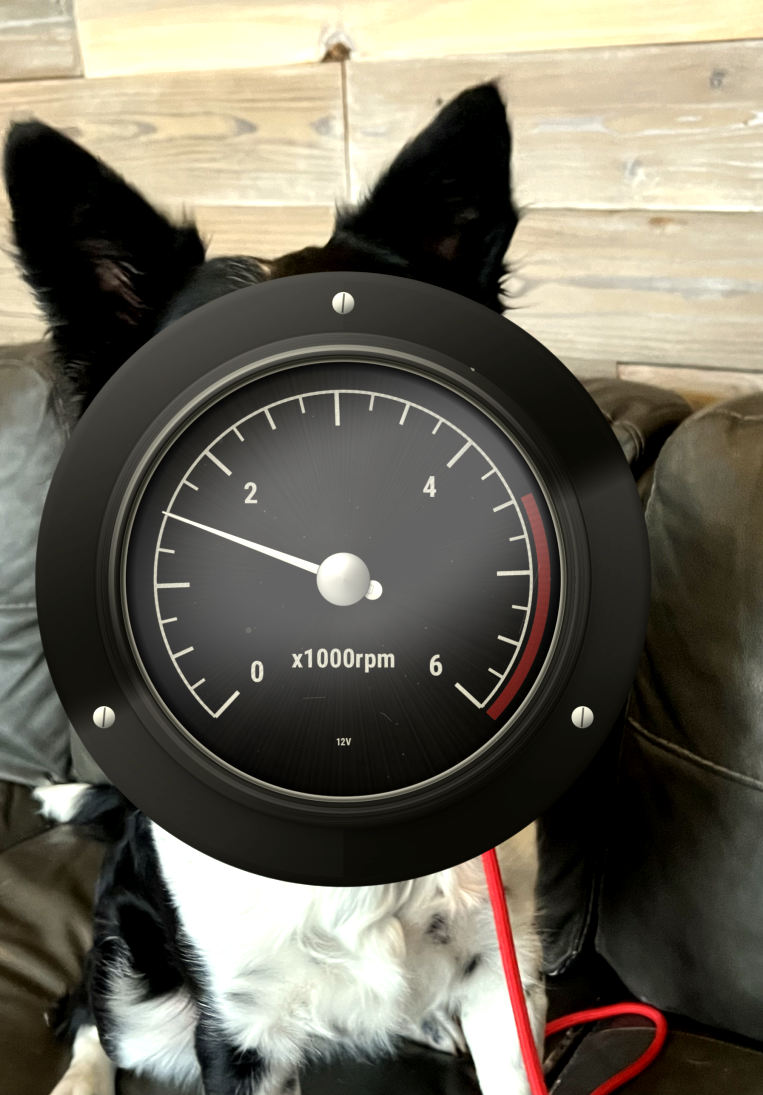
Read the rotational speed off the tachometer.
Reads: 1500 rpm
